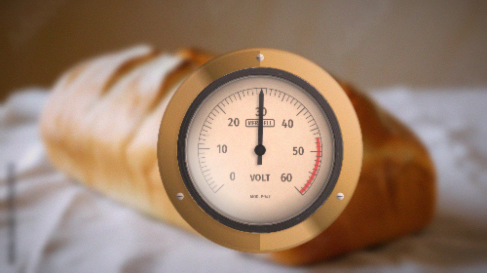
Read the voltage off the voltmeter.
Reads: 30 V
